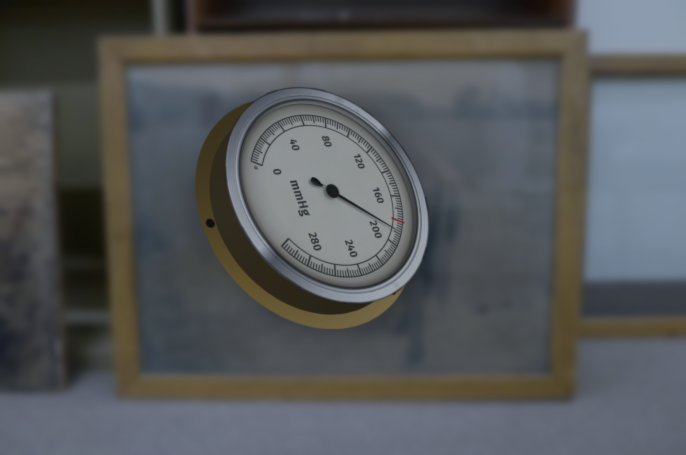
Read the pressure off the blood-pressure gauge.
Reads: 190 mmHg
